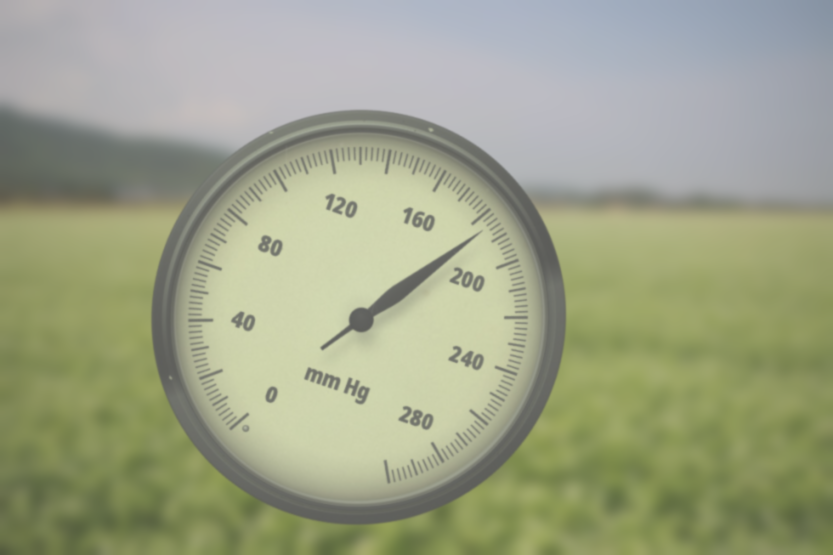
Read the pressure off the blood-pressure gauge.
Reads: 184 mmHg
